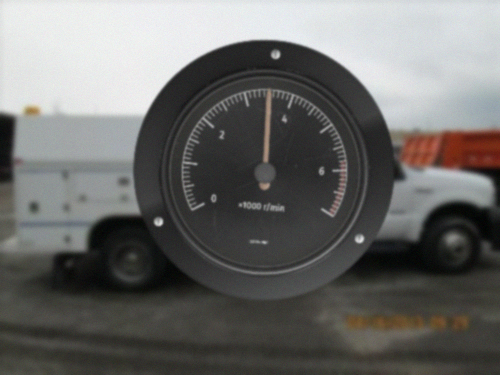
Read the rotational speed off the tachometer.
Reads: 3500 rpm
